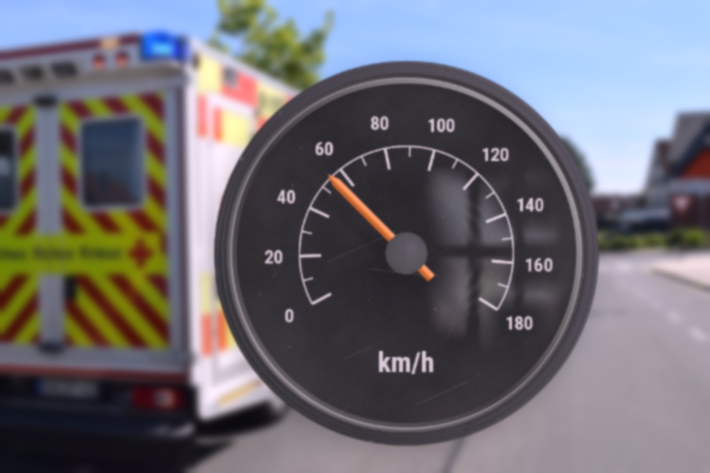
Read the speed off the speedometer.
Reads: 55 km/h
